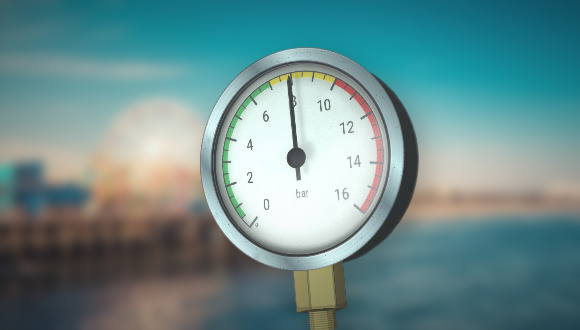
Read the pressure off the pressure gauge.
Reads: 8 bar
